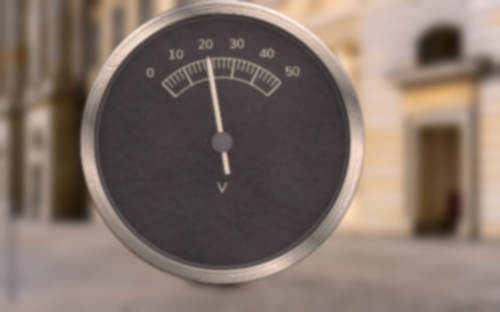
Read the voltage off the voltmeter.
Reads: 20 V
